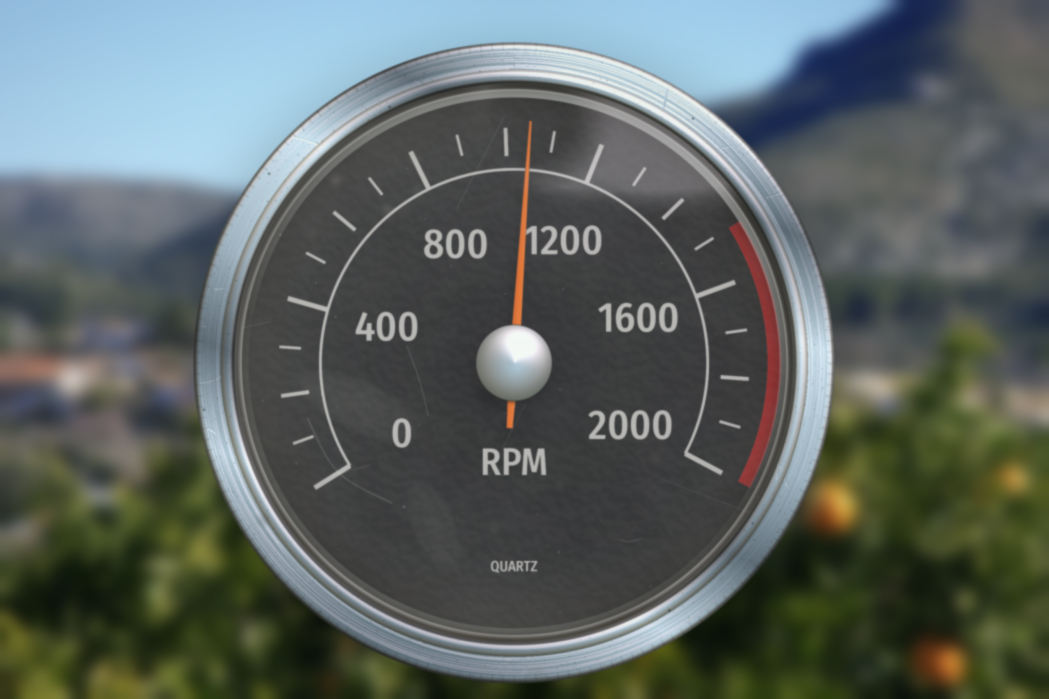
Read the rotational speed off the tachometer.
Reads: 1050 rpm
